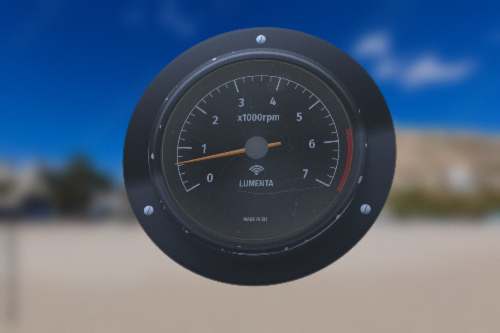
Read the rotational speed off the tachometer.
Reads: 600 rpm
